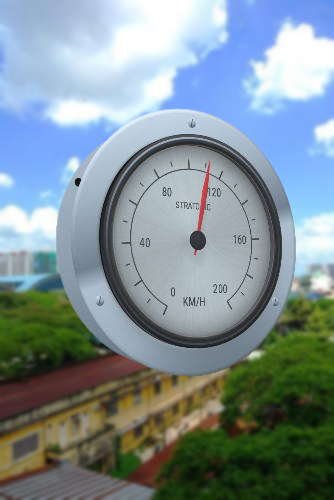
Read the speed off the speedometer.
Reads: 110 km/h
